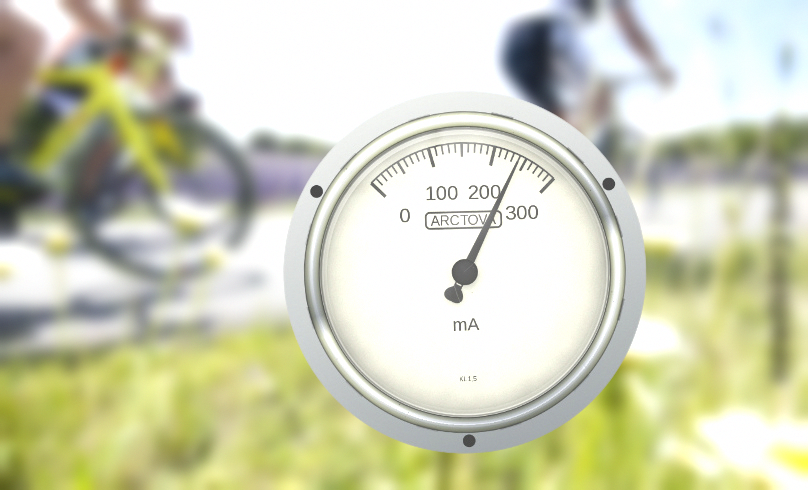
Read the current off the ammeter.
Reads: 240 mA
